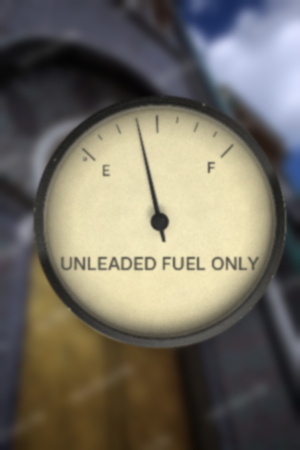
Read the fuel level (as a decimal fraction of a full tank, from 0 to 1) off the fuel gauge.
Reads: 0.375
